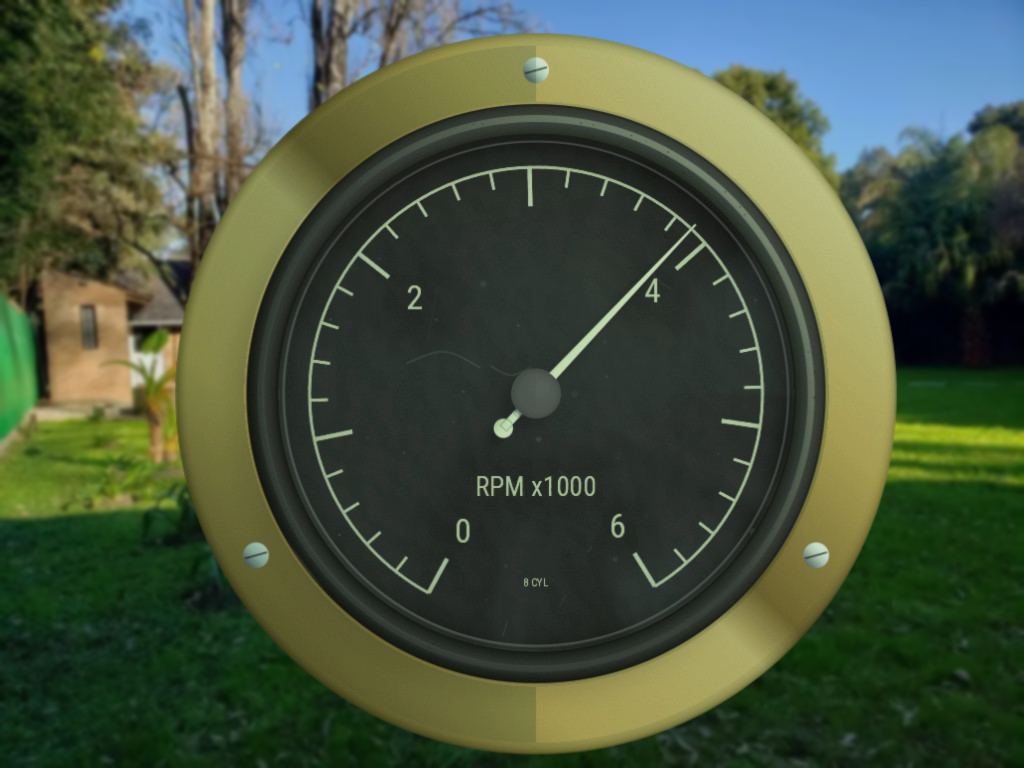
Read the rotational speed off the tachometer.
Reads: 3900 rpm
